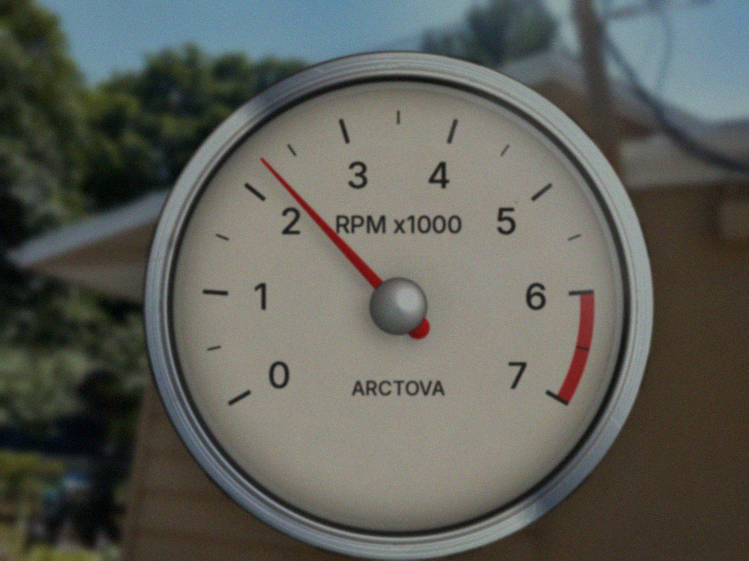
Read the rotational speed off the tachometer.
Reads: 2250 rpm
